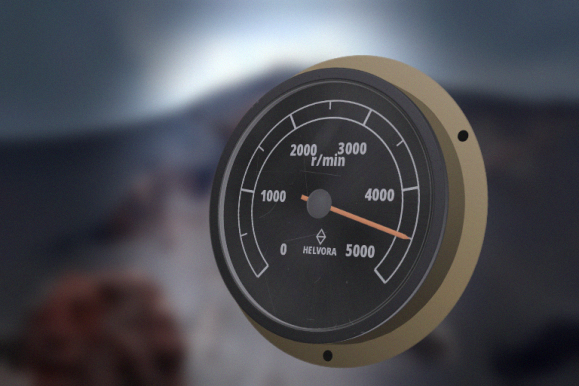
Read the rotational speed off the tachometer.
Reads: 4500 rpm
